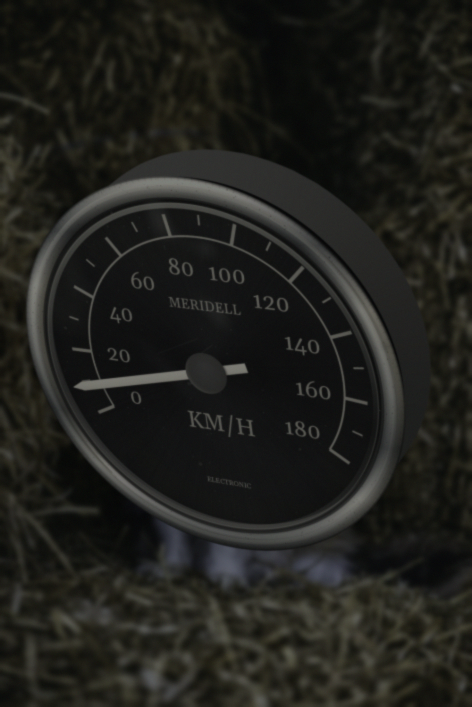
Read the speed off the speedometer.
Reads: 10 km/h
